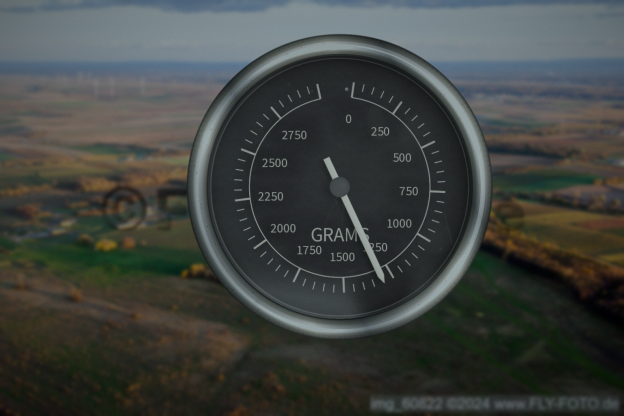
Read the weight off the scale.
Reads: 1300 g
